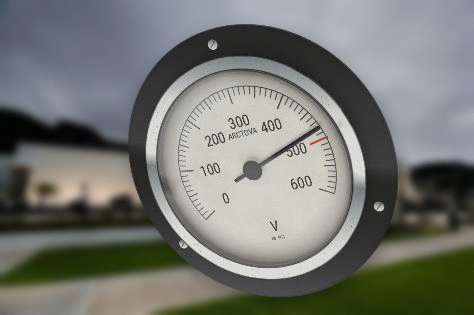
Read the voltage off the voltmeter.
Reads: 480 V
